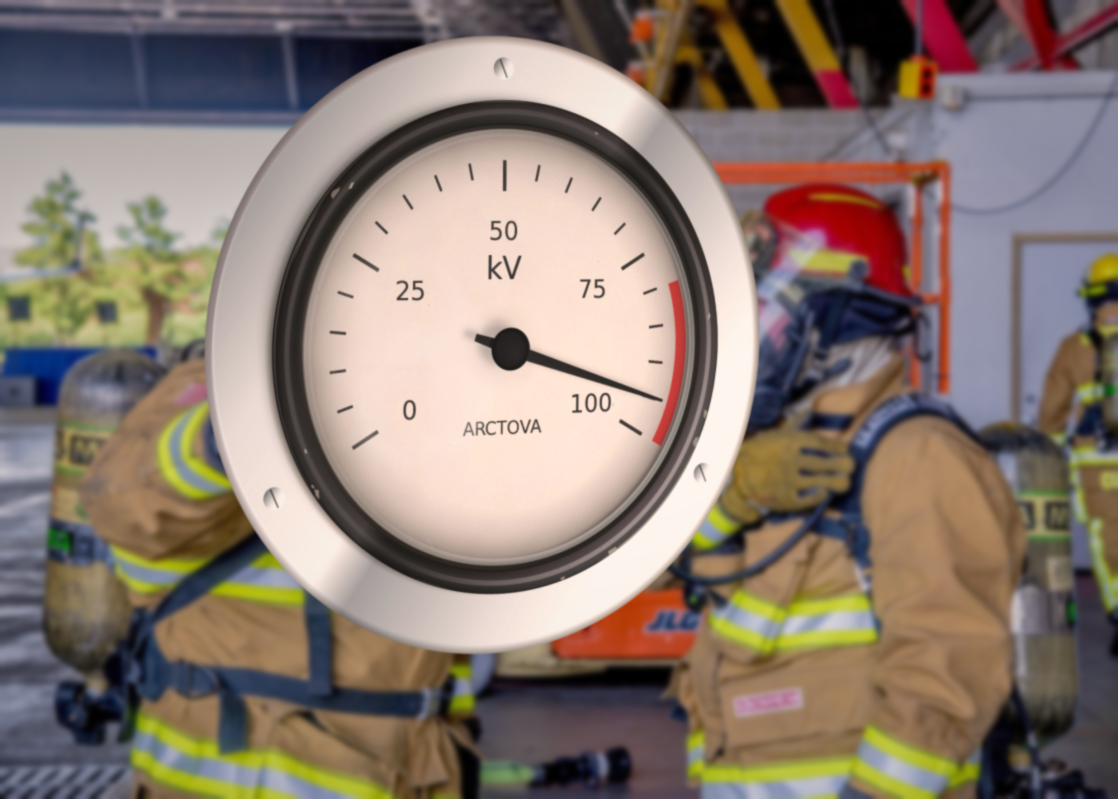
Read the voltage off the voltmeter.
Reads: 95 kV
